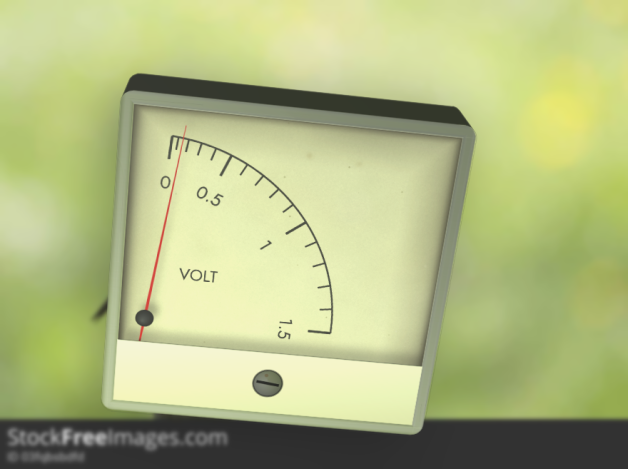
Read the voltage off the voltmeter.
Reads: 0.15 V
